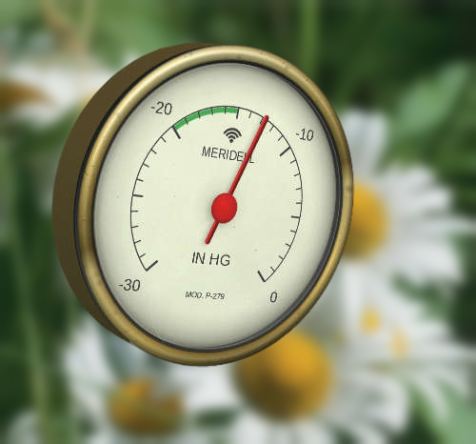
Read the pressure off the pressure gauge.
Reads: -13 inHg
